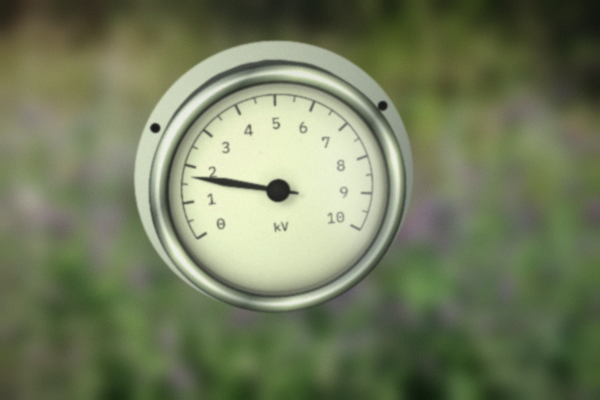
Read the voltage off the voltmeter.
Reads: 1.75 kV
